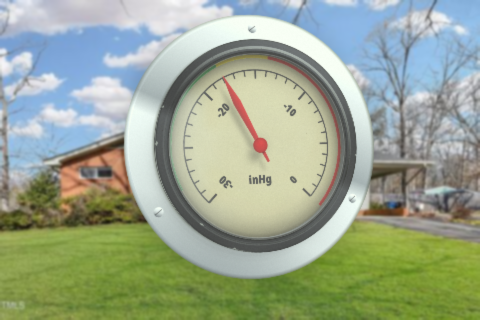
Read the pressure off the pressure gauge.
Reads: -18 inHg
